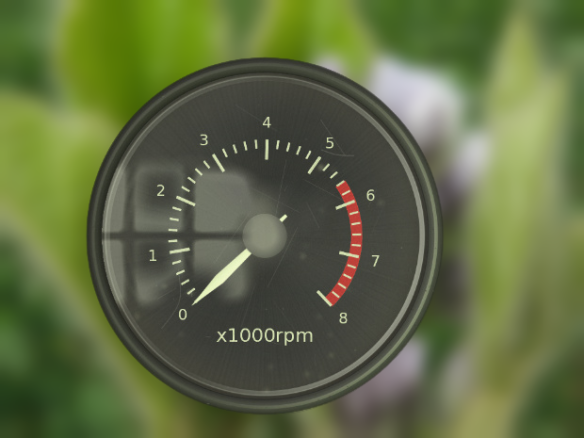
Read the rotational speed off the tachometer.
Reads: 0 rpm
